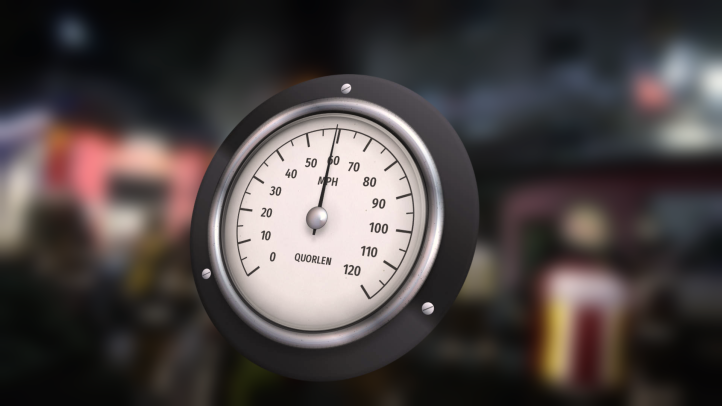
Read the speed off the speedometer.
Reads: 60 mph
